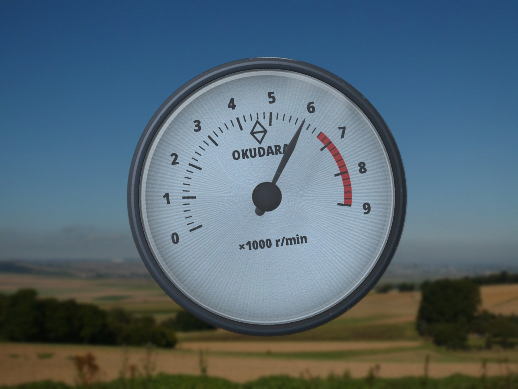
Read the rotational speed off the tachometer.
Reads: 6000 rpm
